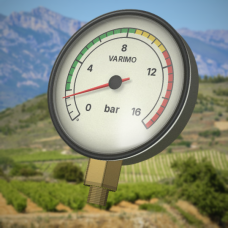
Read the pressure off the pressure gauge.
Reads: 1.5 bar
